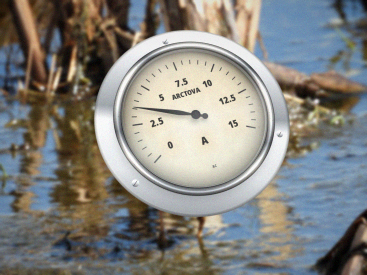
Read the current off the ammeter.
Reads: 3.5 A
